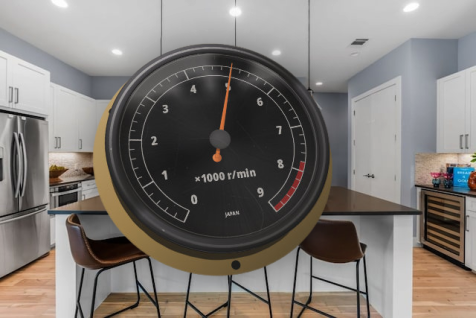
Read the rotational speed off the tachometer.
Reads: 5000 rpm
